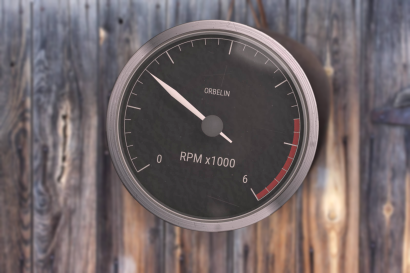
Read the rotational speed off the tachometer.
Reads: 1600 rpm
